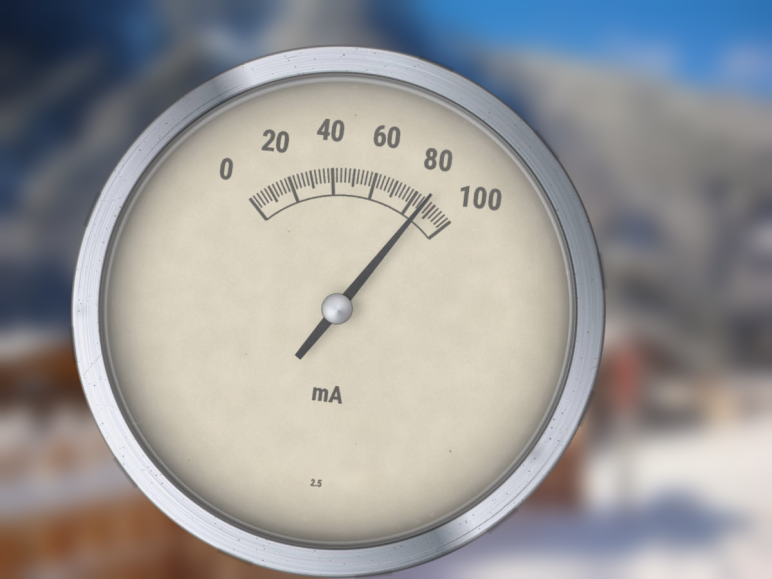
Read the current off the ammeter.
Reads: 86 mA
